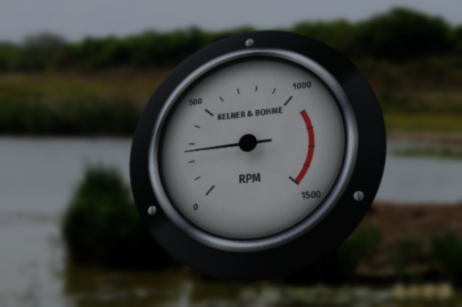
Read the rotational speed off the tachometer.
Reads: 250 rpm
